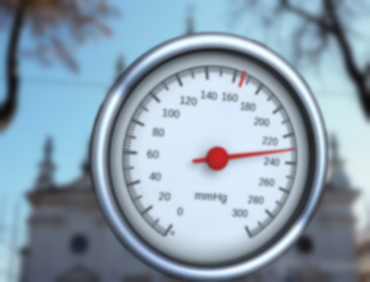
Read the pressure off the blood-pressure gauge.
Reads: 230 mmHg
